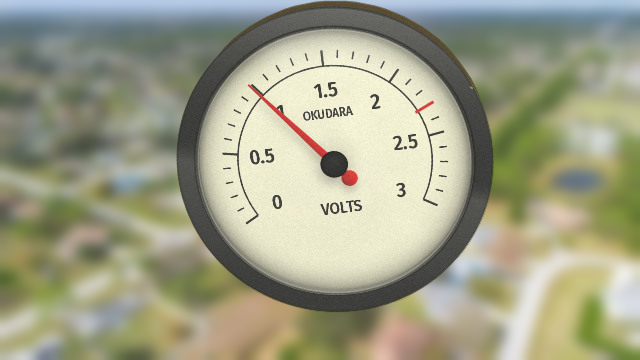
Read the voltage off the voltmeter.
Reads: 1 V
